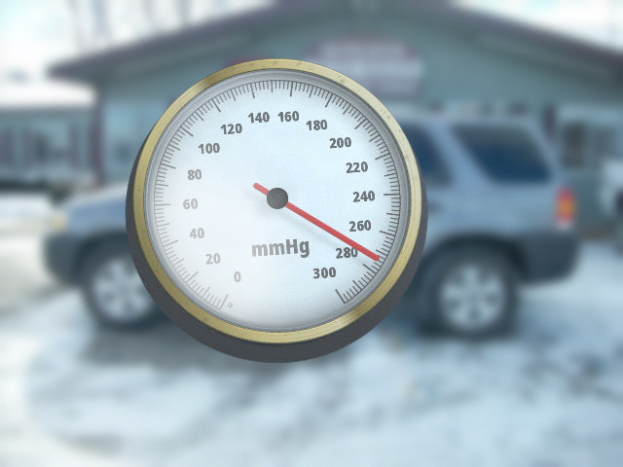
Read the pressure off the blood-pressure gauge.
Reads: 274 mmHg
